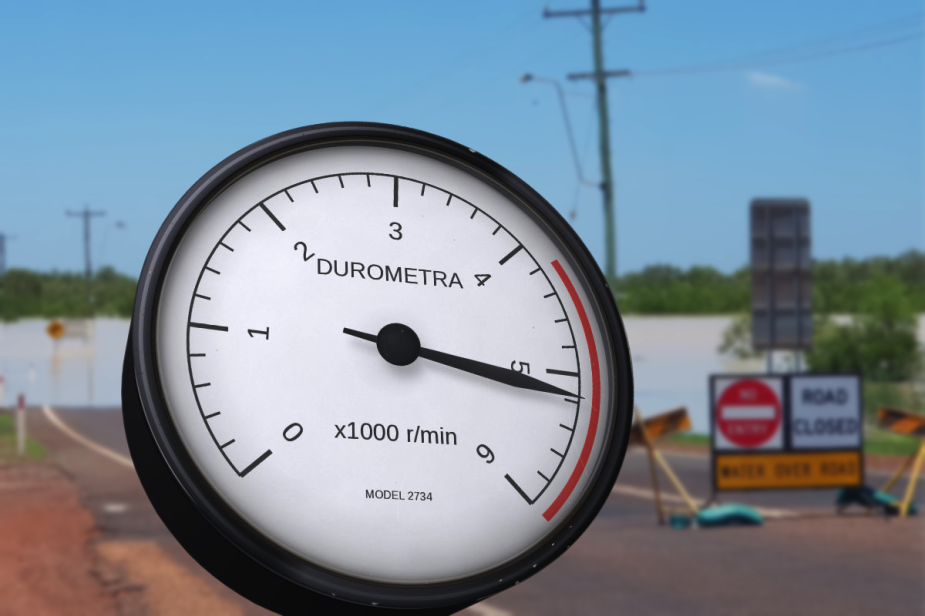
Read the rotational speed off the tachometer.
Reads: 5200 rpm
